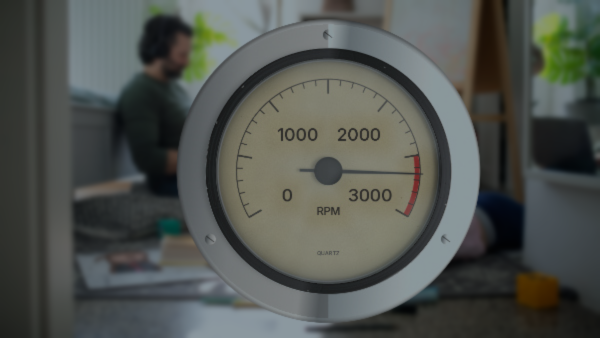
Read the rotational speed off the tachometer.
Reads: 2650 rpm
